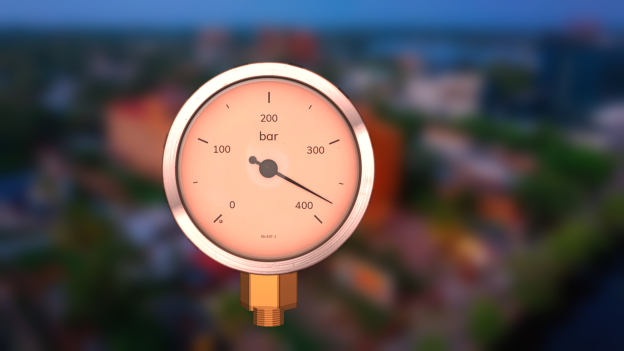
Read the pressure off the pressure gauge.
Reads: 375 bar
